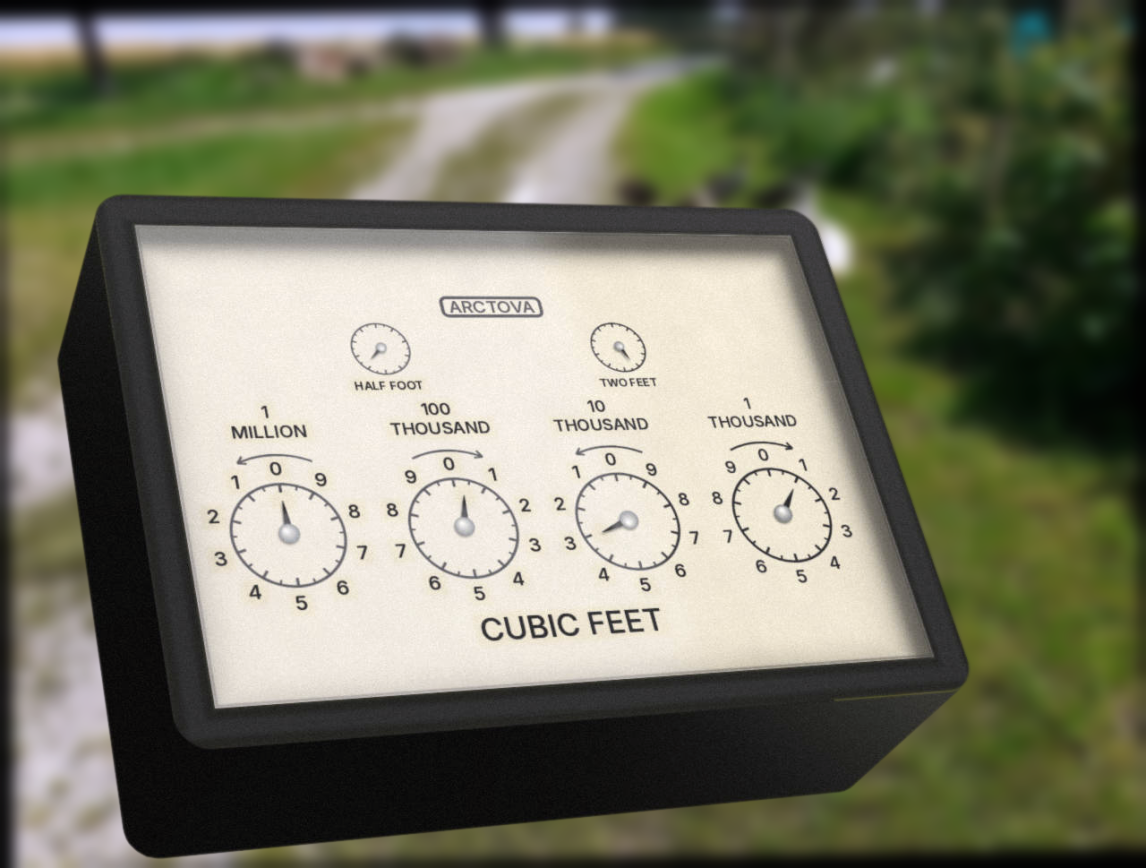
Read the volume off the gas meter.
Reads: 3100 ft³
